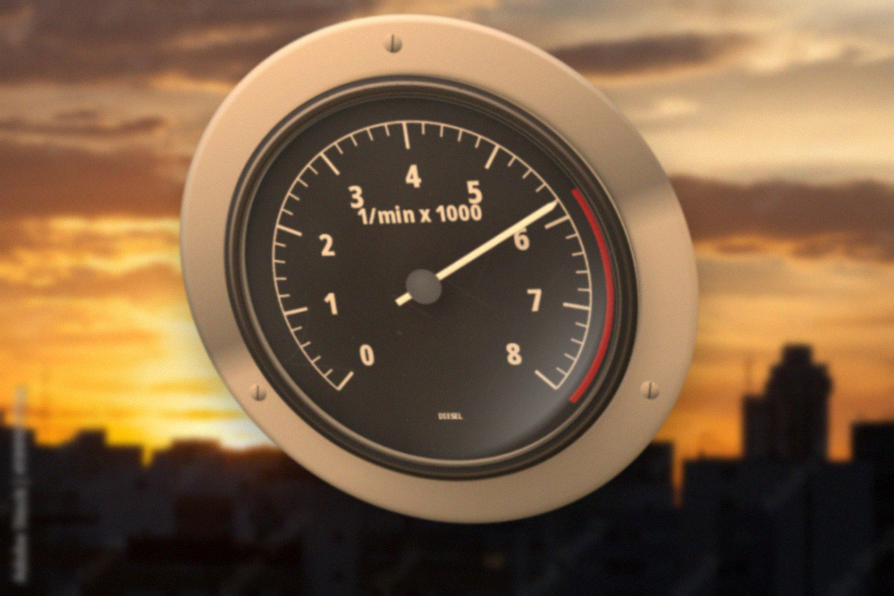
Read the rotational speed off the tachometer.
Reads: 5800 rpm
